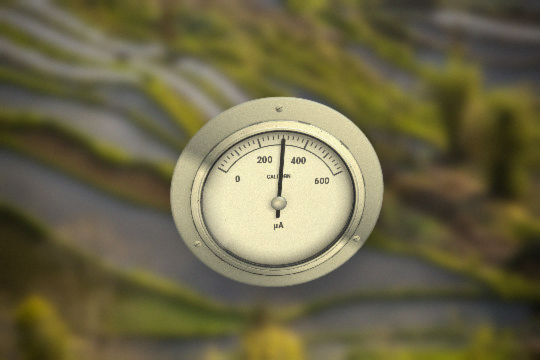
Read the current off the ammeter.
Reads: 300 µA
